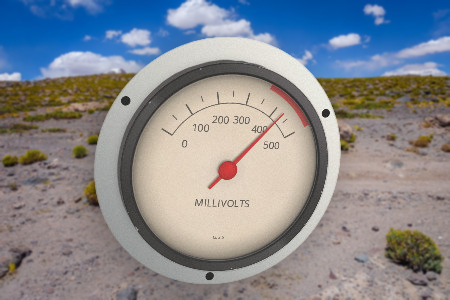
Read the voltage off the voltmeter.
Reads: 425 mV
